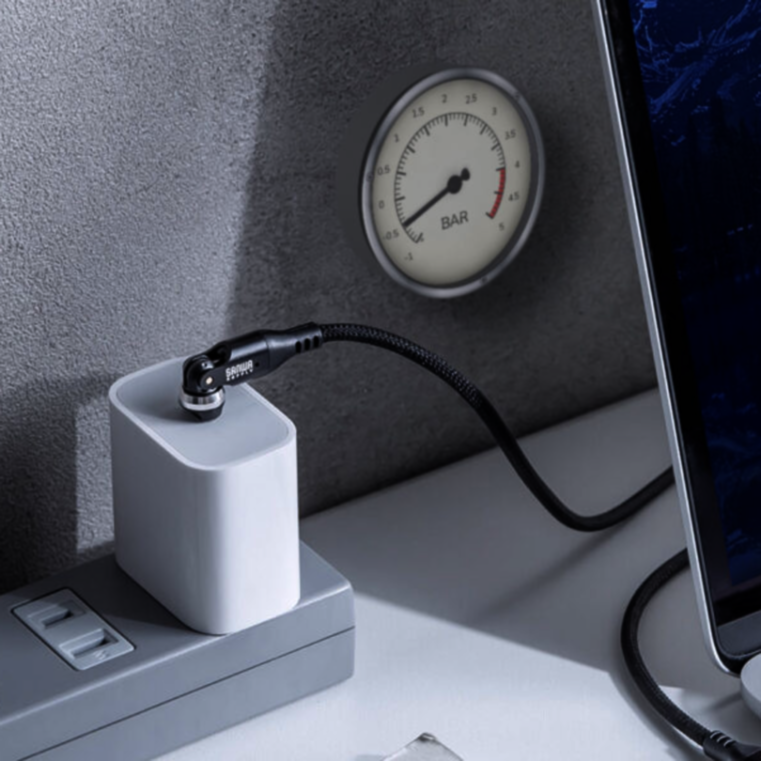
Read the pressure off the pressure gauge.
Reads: -0.5 bar
